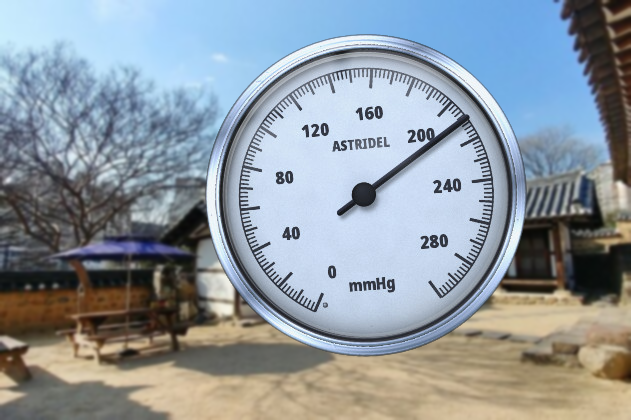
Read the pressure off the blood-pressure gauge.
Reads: 210 mmHg
